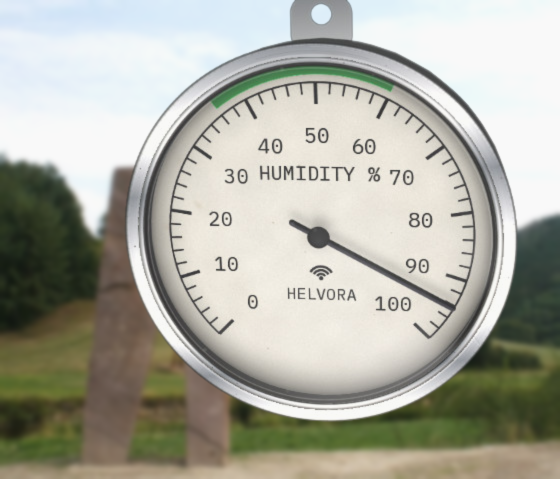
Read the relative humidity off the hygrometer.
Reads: 94 %
